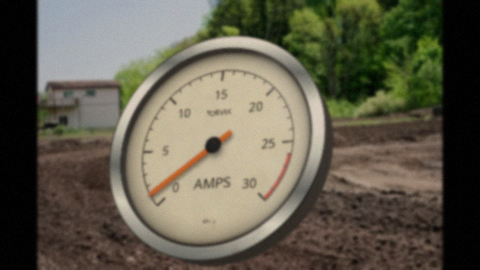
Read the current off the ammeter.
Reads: 1 A
